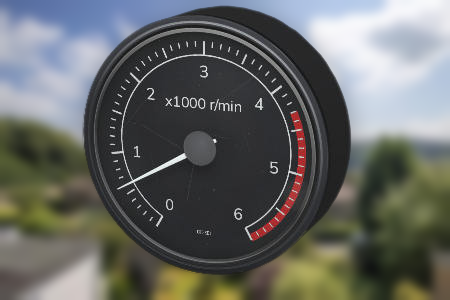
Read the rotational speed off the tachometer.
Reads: 600 rpm
